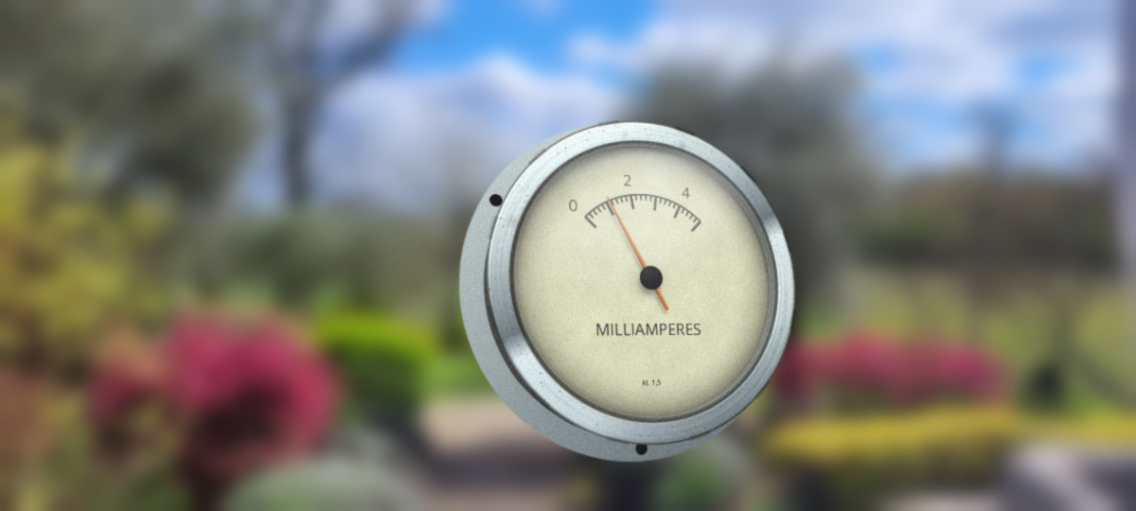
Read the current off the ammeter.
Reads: 1 mA
